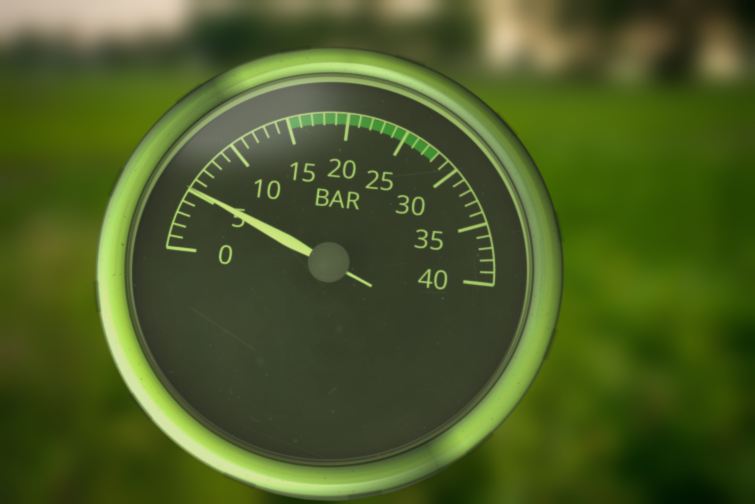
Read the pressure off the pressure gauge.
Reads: 5 bar
